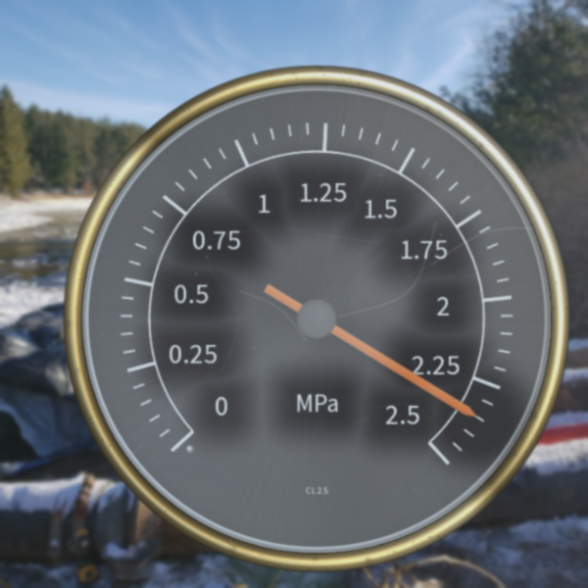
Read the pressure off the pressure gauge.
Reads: 2.35 MPa
